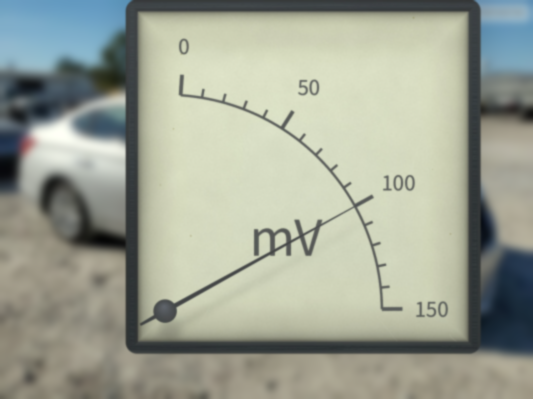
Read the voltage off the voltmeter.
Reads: 100 mV
